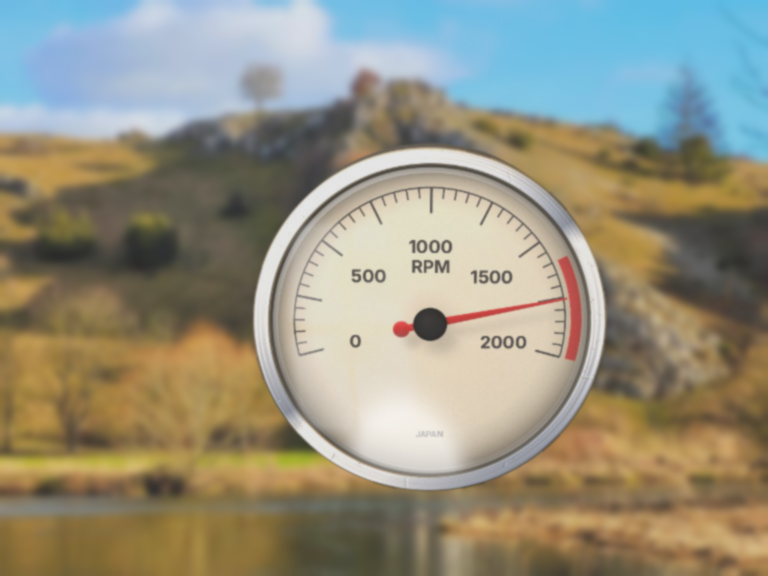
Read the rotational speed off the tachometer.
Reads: 1750 rpm
